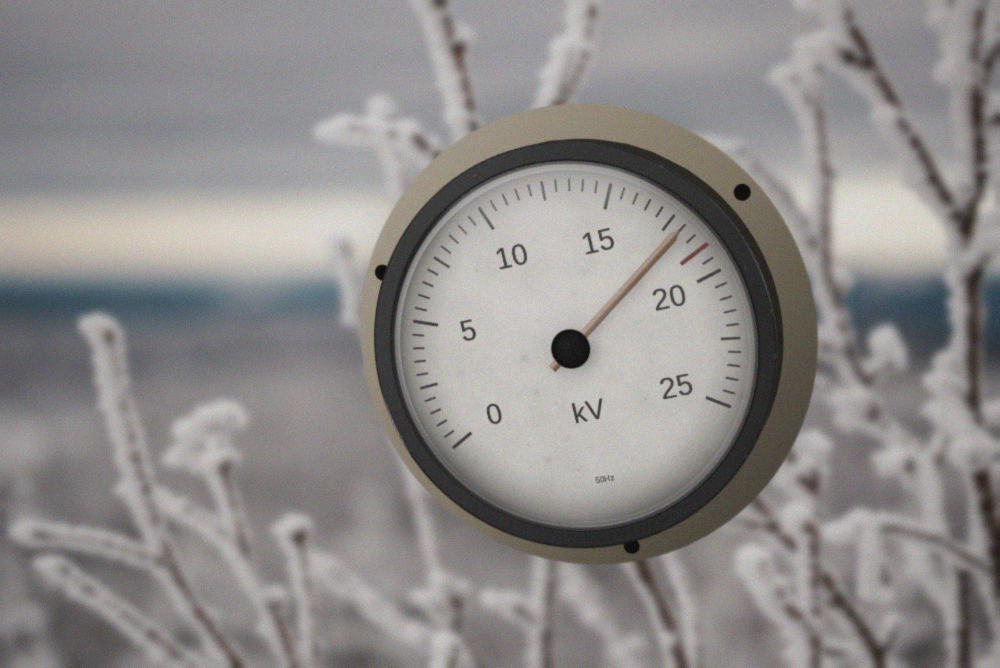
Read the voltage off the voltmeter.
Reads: 18 kV
